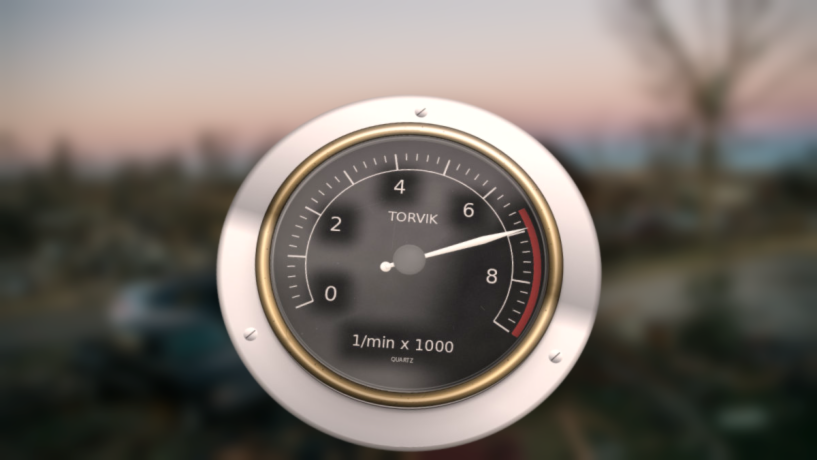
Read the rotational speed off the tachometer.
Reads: 7000 rpm
